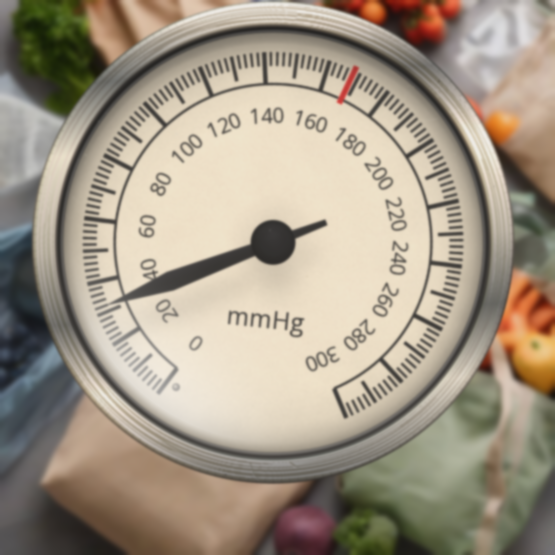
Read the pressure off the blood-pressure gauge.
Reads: 32 mmHg
